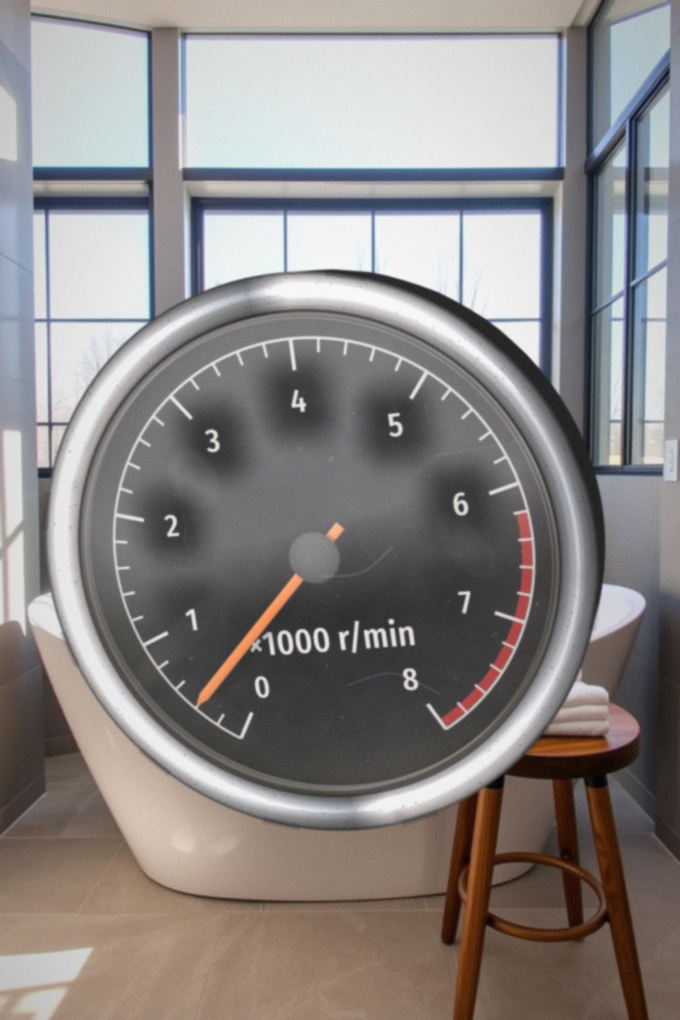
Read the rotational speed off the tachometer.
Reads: 400 rpm
